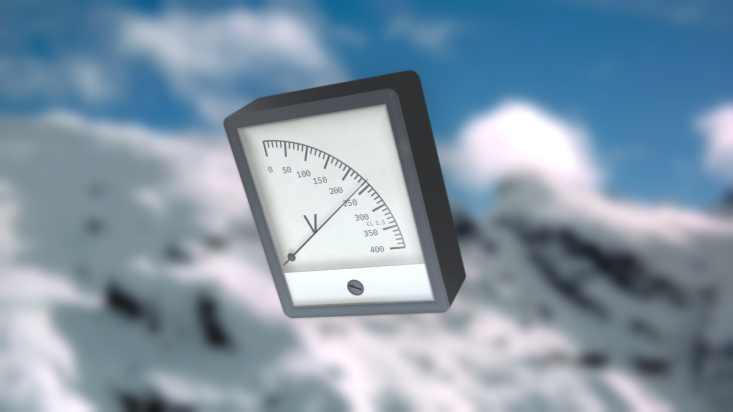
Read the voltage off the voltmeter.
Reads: 240 V
